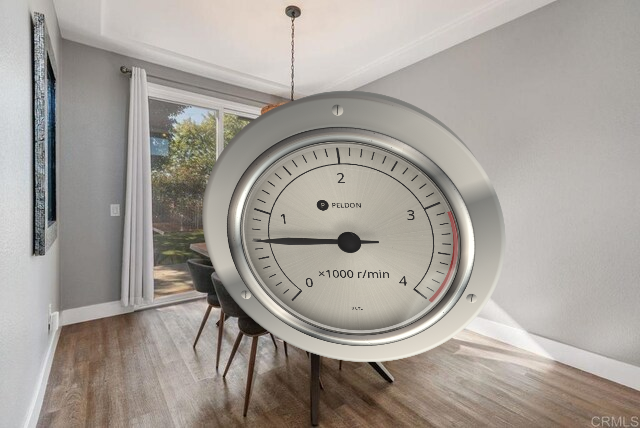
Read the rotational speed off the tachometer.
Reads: 700 rpm
